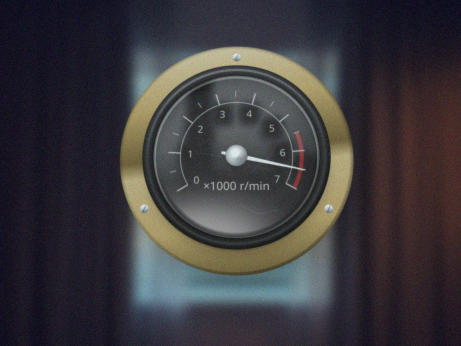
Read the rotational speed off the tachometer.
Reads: 6500 rpm
